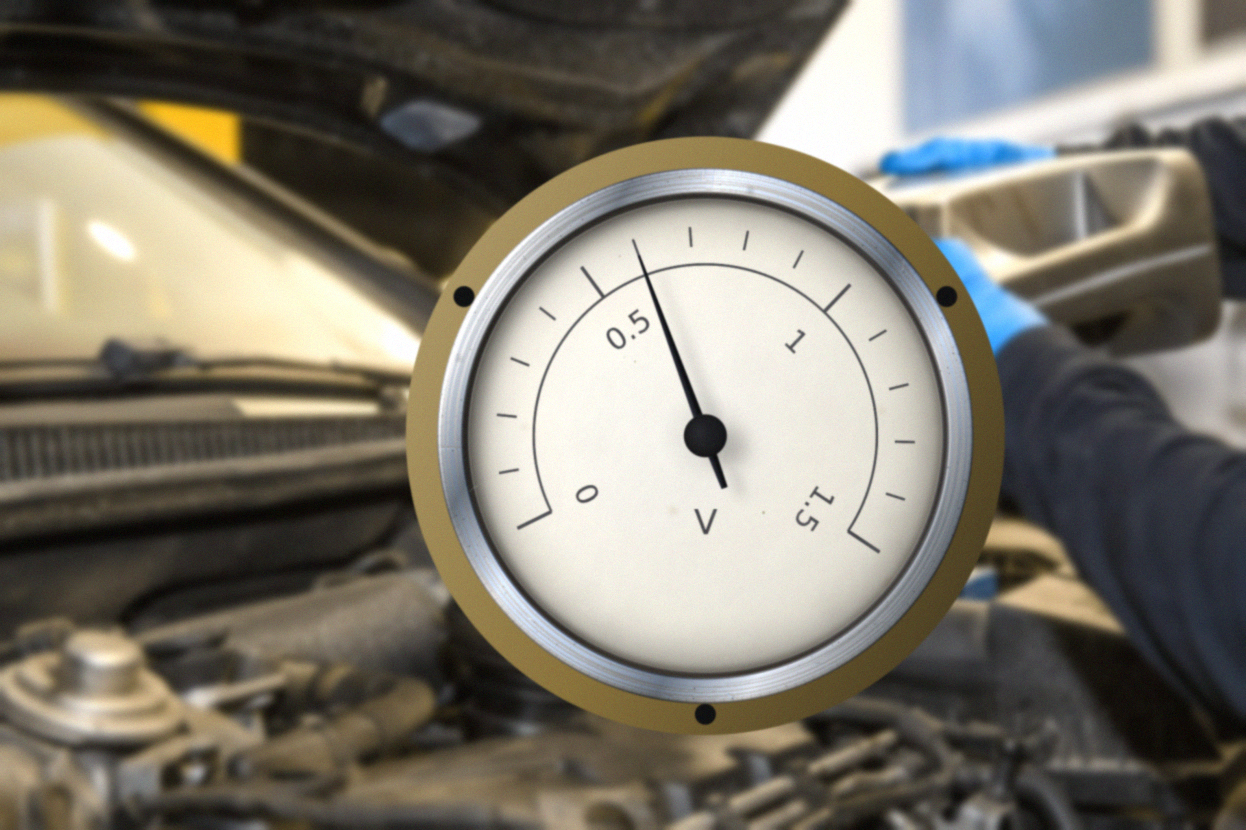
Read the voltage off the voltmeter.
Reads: 0.6 V
